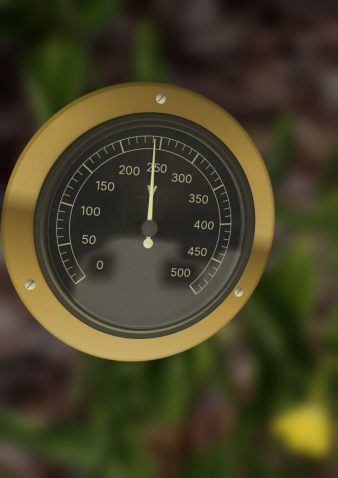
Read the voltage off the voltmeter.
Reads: 240 V
